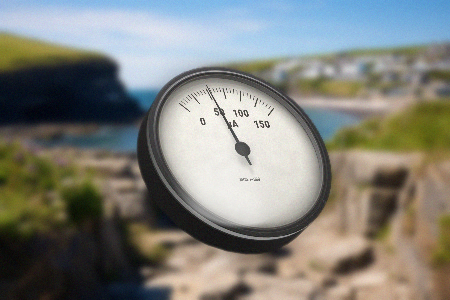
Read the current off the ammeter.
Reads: 50 µA
